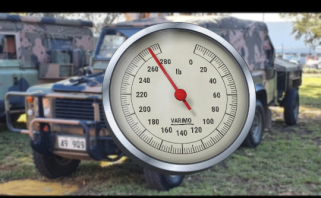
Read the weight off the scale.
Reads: 270 lb
